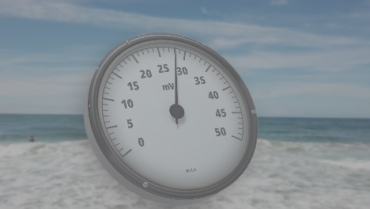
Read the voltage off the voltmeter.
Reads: 28 mV
